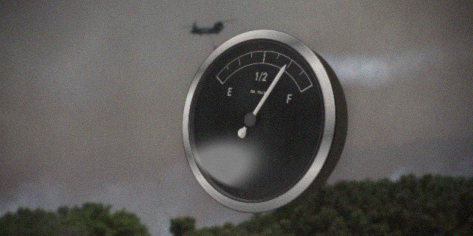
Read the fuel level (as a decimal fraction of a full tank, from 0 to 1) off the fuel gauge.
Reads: 0.75
